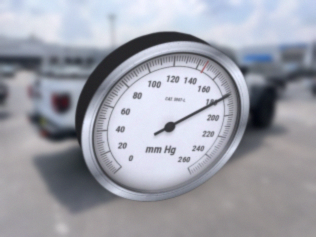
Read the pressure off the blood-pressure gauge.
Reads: 180 mmHg
